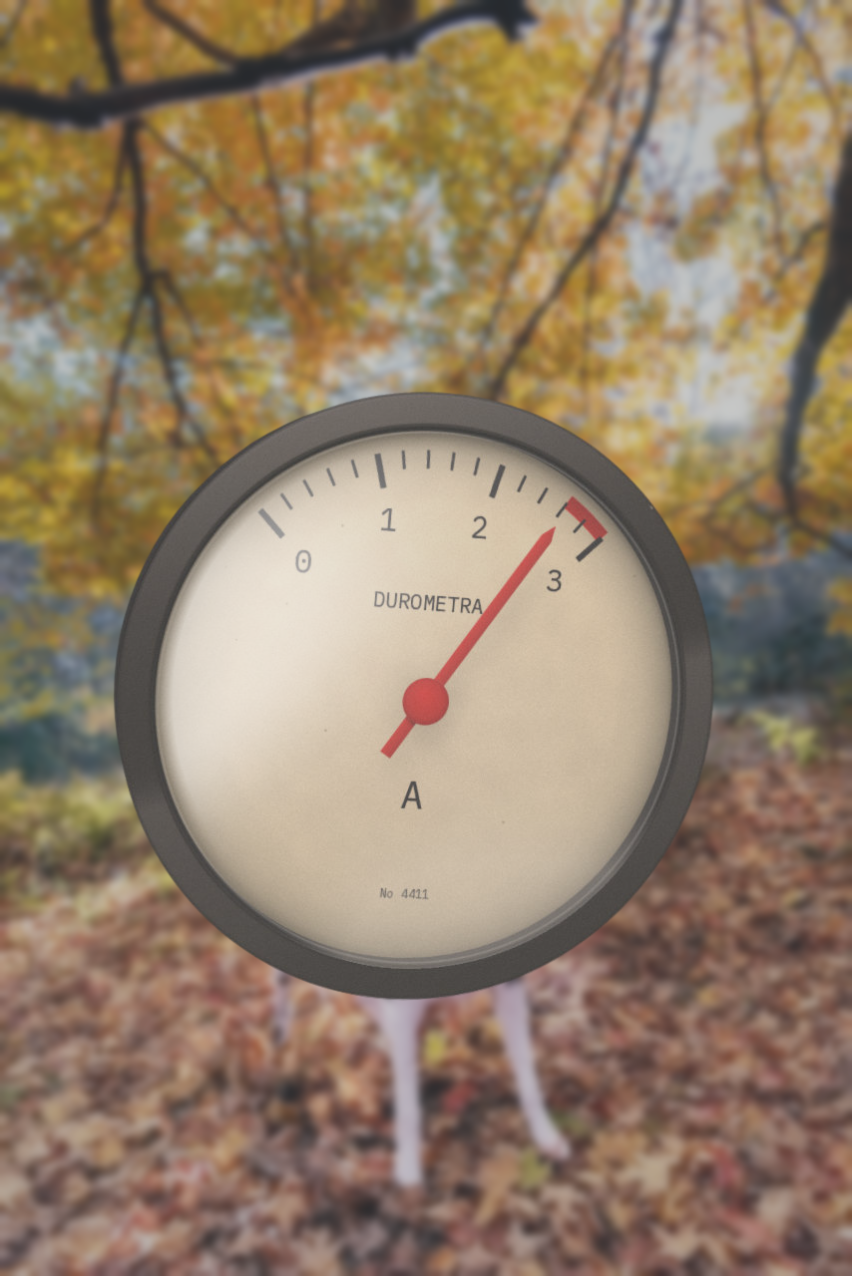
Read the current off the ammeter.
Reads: 2.6 A
